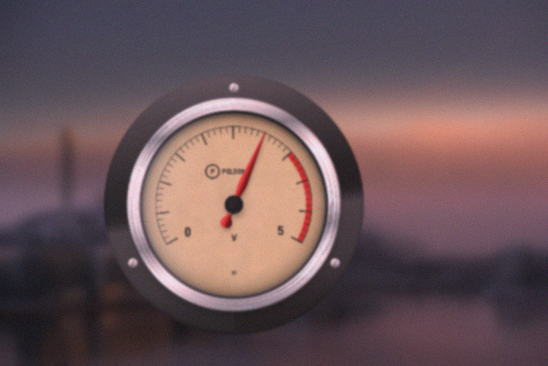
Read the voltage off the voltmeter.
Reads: 3 V
